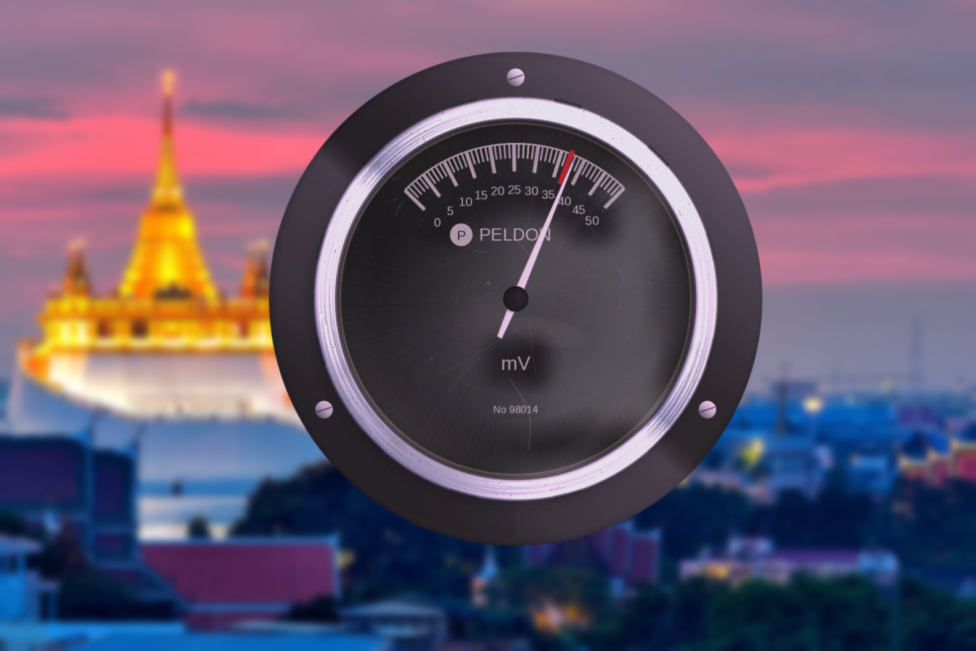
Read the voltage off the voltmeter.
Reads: 38 mV
